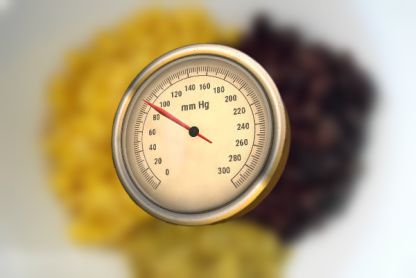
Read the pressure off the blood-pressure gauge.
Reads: 90 mmHg
